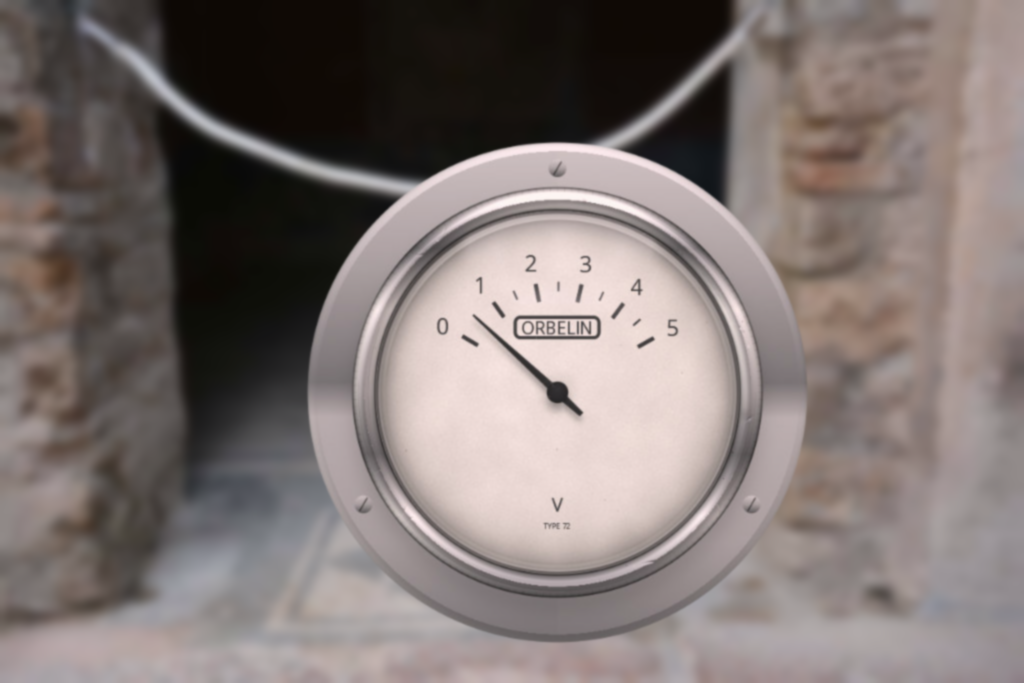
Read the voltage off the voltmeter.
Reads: 0.5 V
